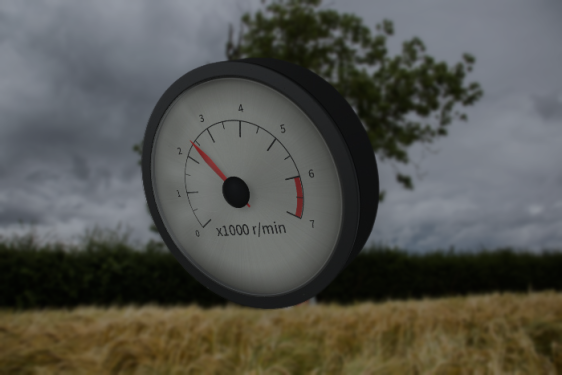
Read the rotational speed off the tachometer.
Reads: 2500 rpm
